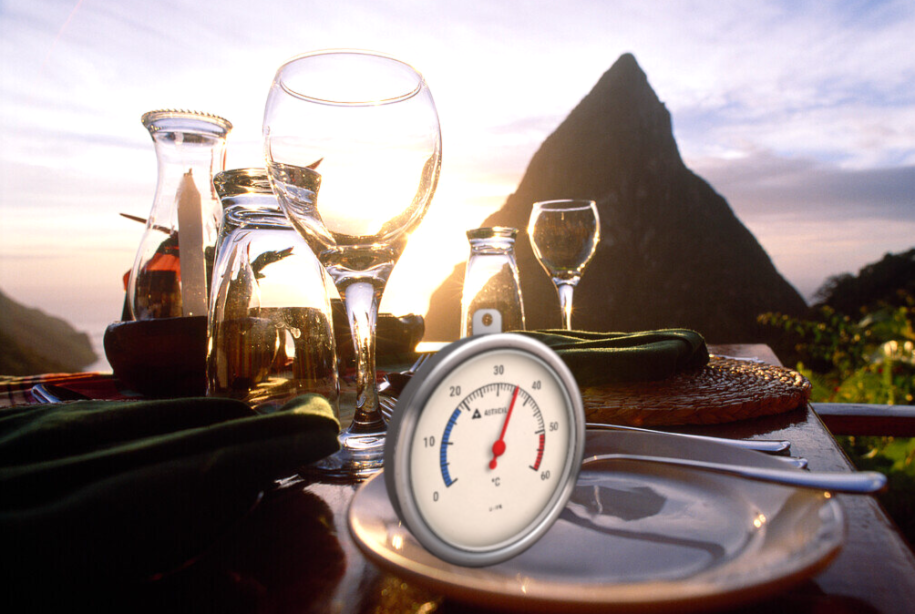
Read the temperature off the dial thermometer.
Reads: 35 °C
